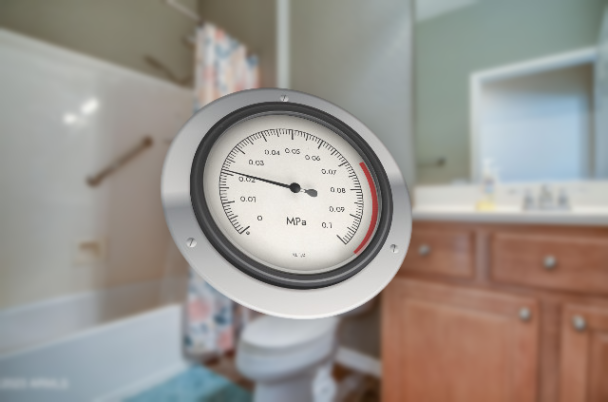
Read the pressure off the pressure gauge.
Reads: 0.02 MPa
